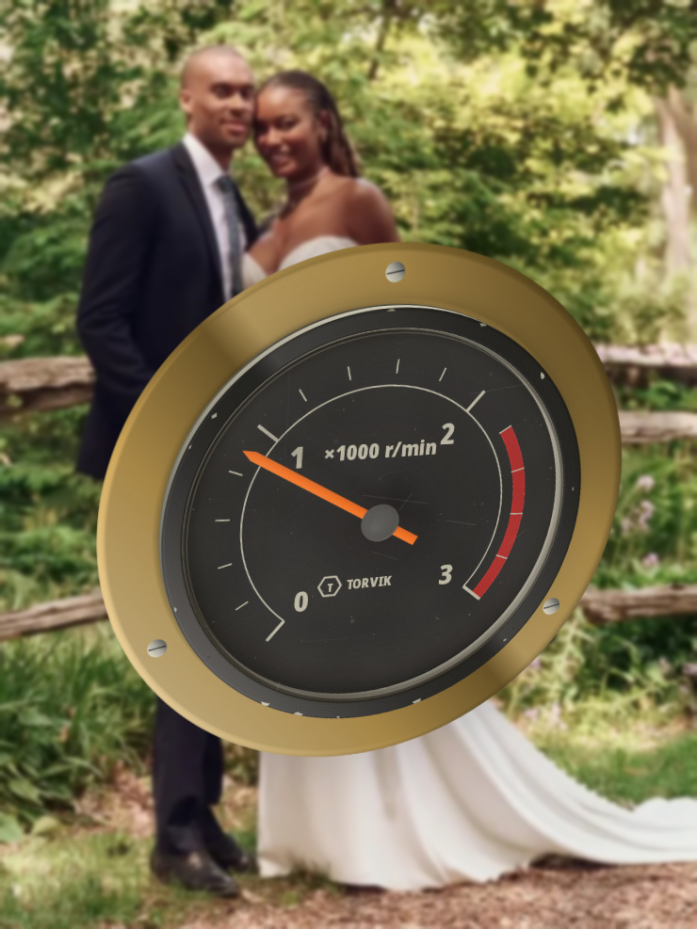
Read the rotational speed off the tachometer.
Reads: 900 rpm
